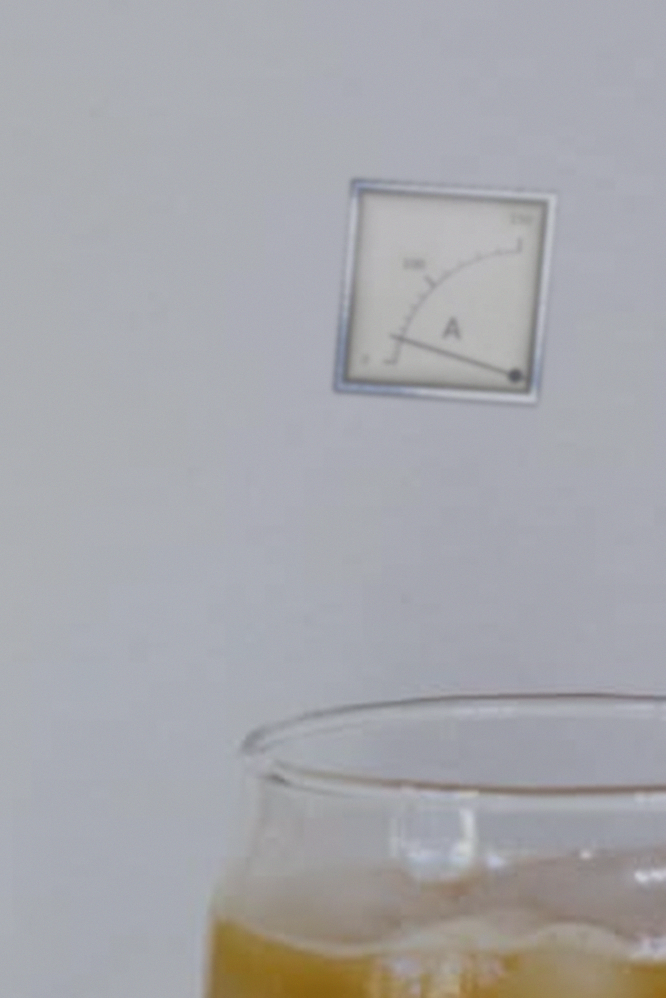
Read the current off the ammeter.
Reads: 50 A
